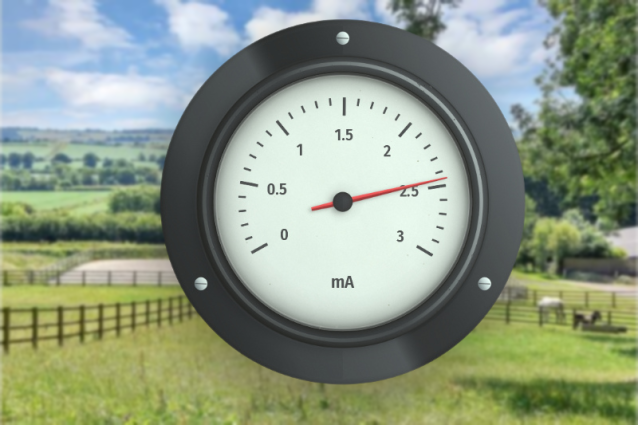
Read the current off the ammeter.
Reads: 2.45 mA
